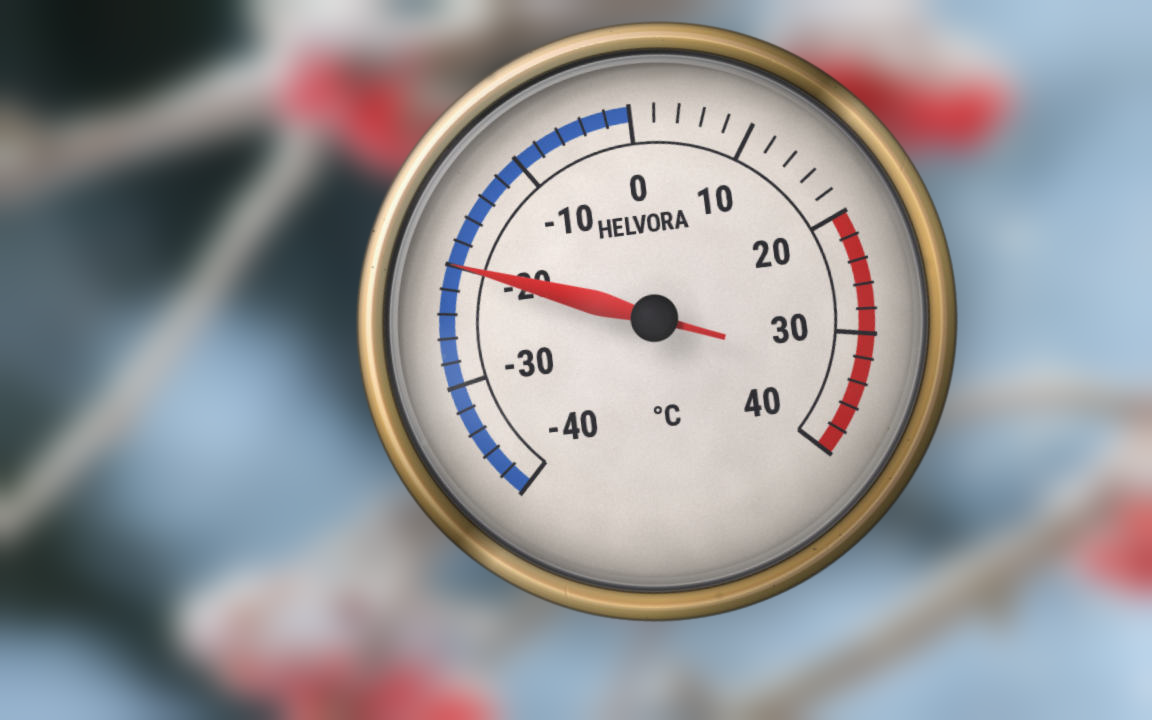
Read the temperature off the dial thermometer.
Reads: -20 °C
